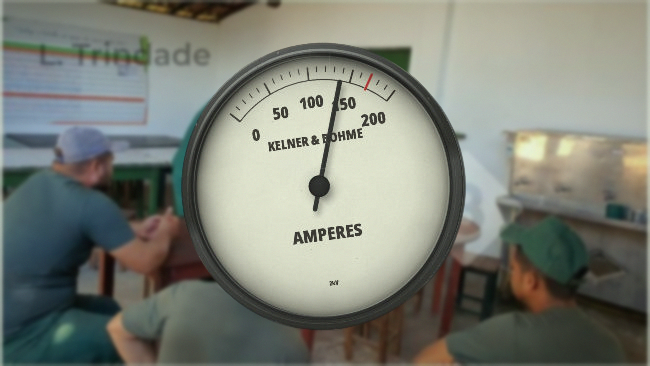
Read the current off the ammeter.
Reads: 140 A
